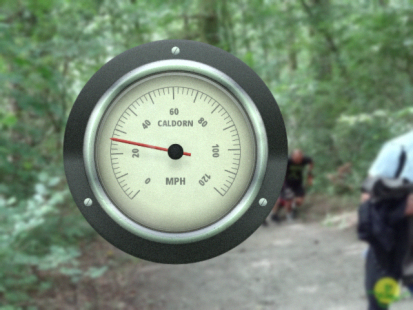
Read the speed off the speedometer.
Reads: 26 mph
